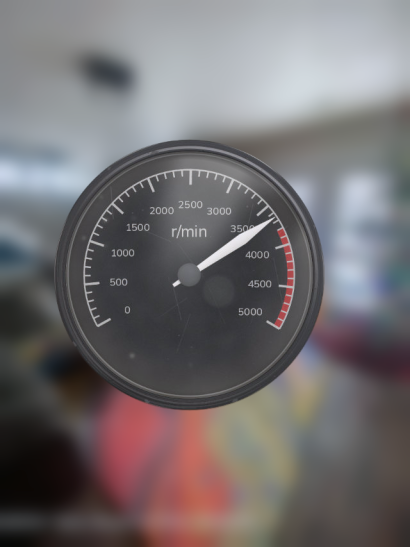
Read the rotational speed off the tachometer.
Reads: 3650 rpm
